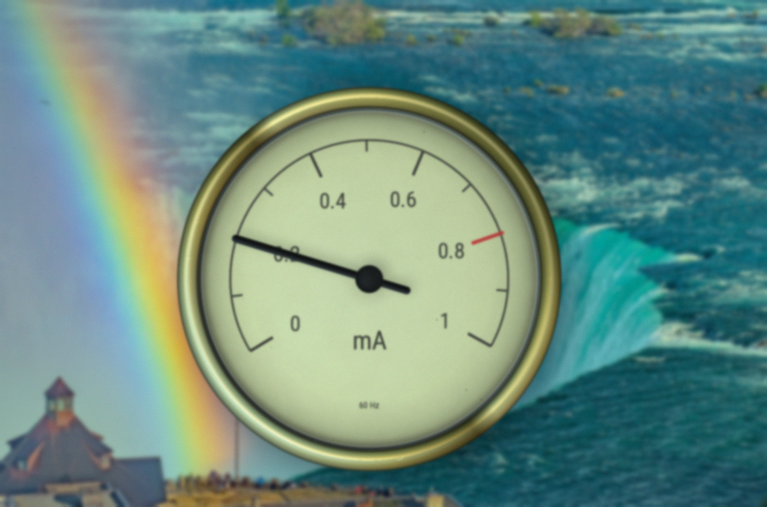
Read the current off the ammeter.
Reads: 0.2 mA
